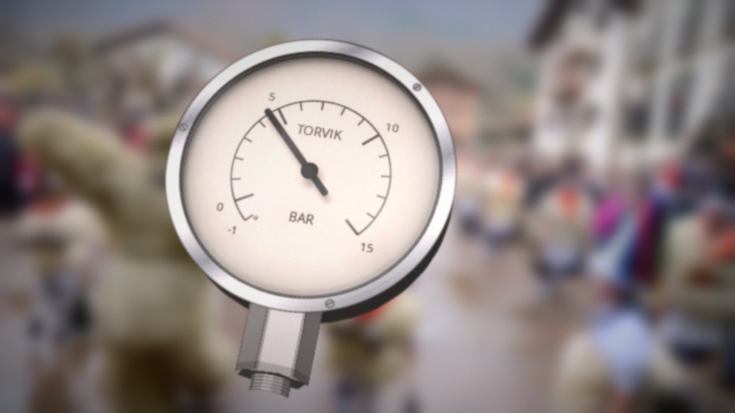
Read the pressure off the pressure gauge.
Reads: 4.5 bar
